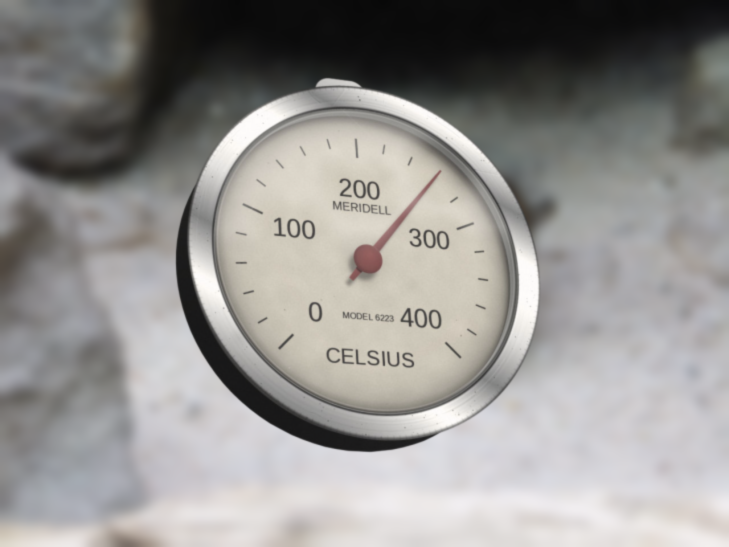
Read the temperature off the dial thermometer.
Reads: 260 °C
